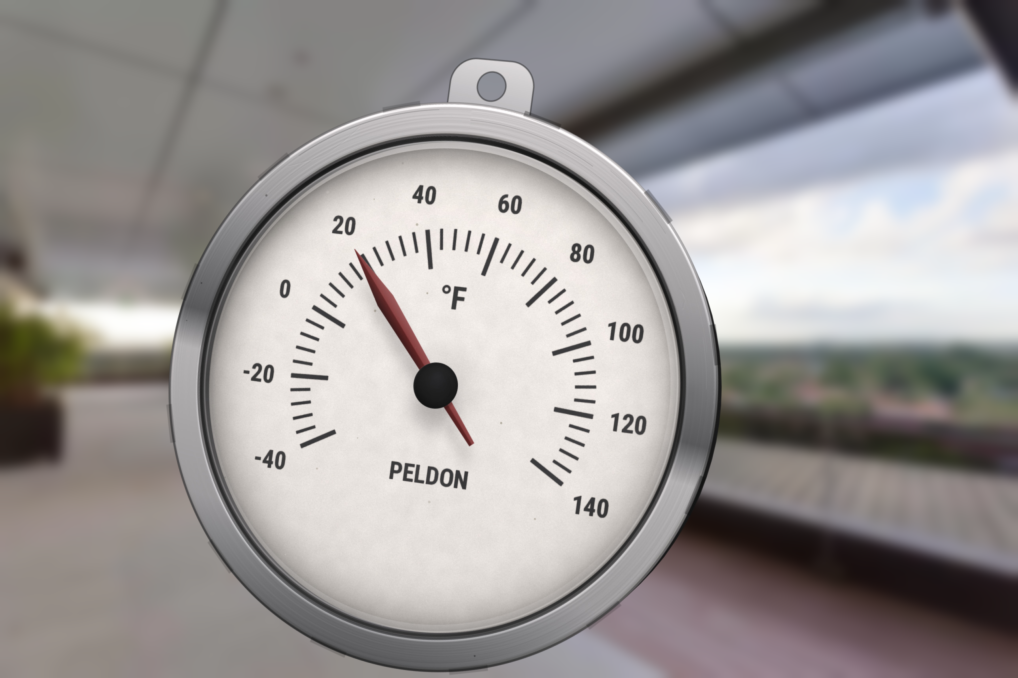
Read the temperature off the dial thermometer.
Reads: 20 °F
